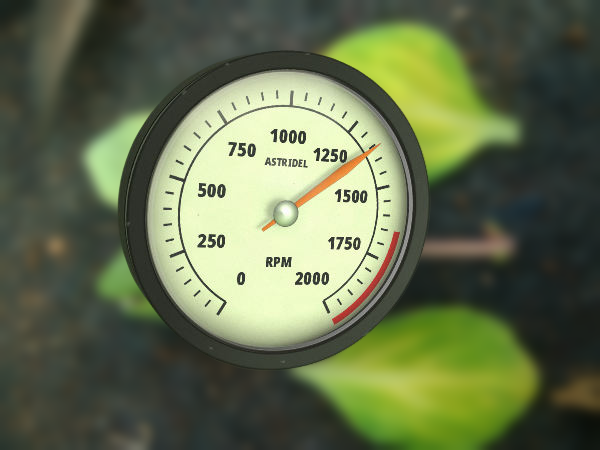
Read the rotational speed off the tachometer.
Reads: 1350 rpm
